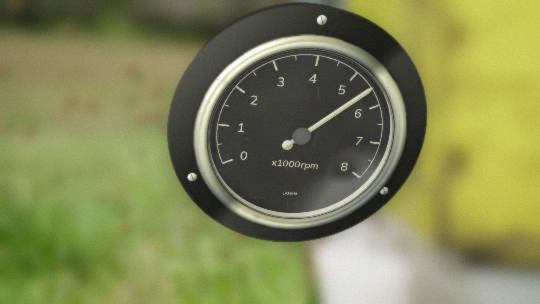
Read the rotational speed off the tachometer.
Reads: 5500 rpm
